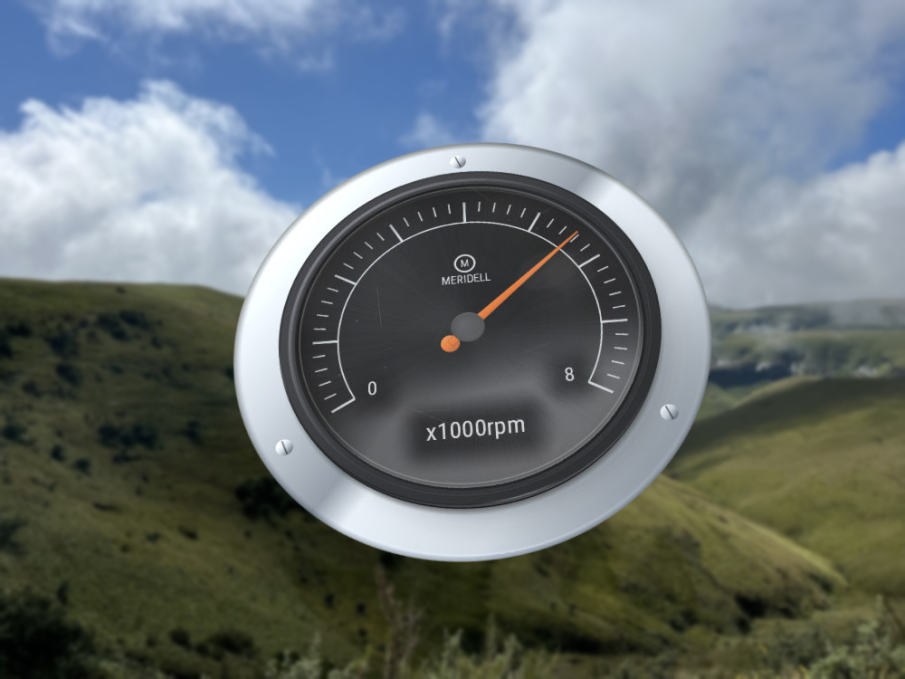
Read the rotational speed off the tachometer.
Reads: 5600 rpm
